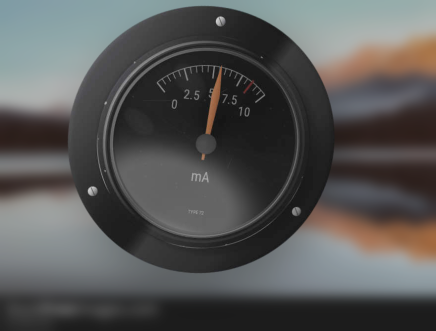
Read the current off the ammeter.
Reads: 5.5 mA
